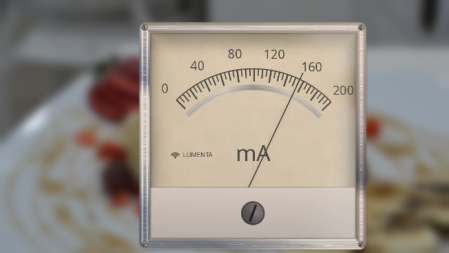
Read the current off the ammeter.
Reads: 155 mA
